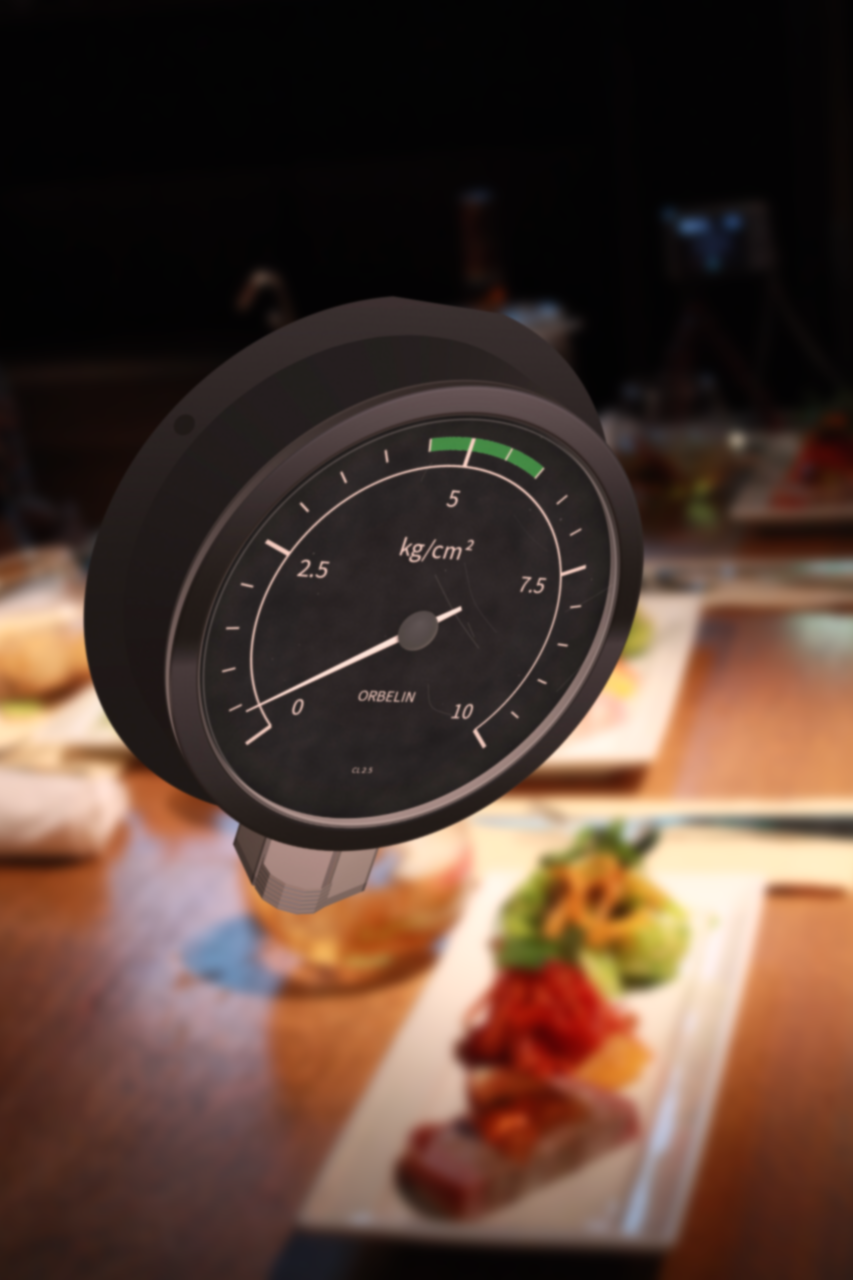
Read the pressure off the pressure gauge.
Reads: 0.5 kg/cm²
